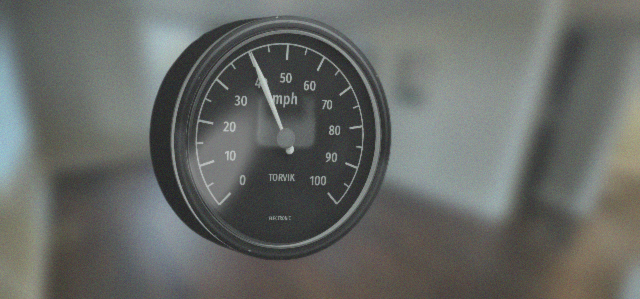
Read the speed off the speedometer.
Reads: 40 mph
